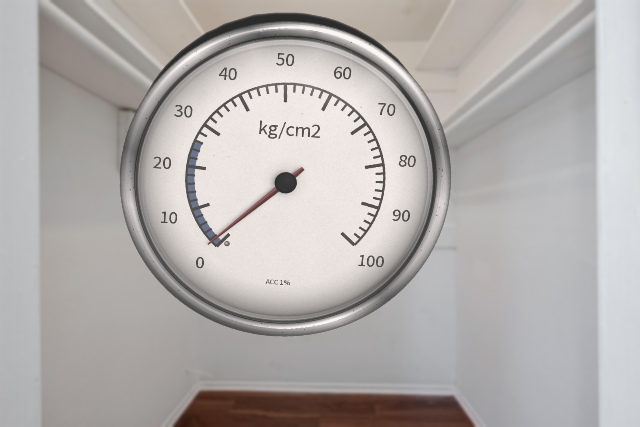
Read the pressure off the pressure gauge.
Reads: 2 kg/cm²
